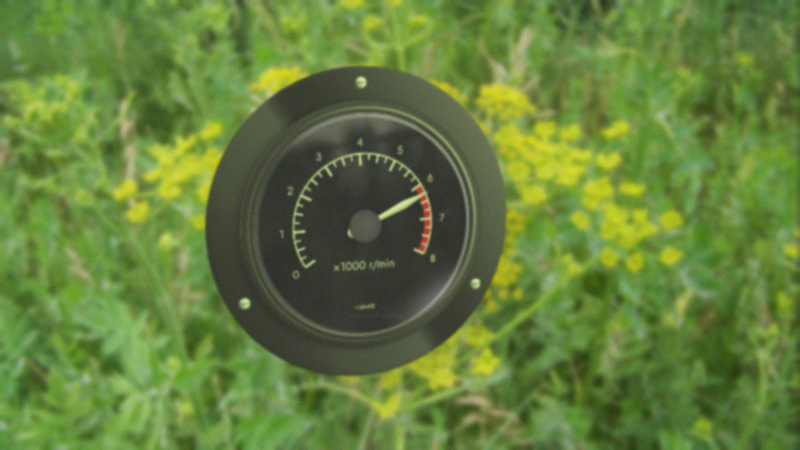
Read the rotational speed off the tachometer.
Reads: 6250 rpm
